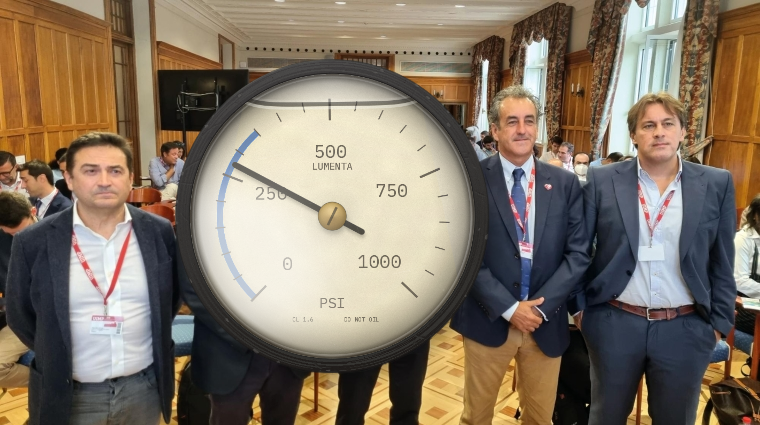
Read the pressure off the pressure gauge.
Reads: 275 psi
